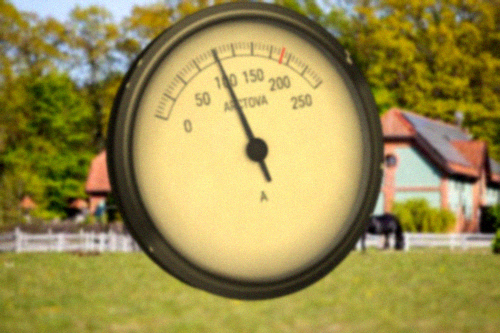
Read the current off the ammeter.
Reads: 100 A
